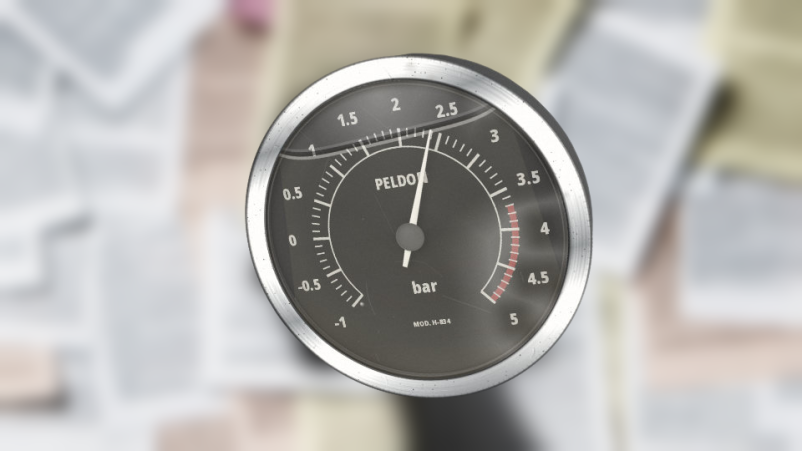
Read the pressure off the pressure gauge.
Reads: 2.4 bar
